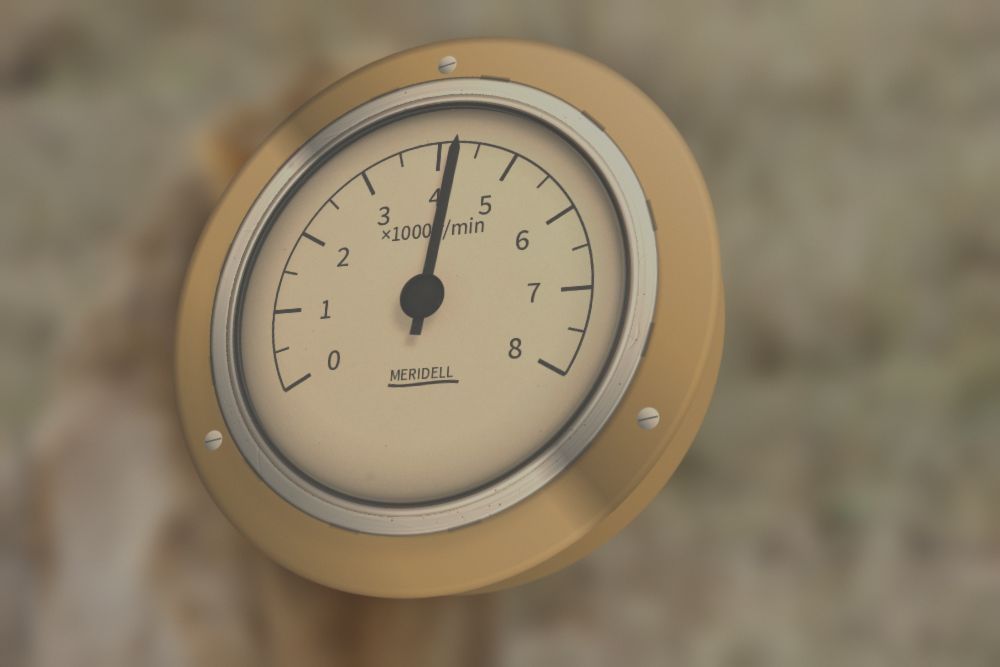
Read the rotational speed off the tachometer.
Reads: 4250 rpm
